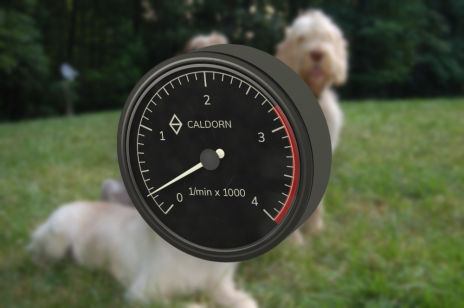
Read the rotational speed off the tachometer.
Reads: 250 rpm
